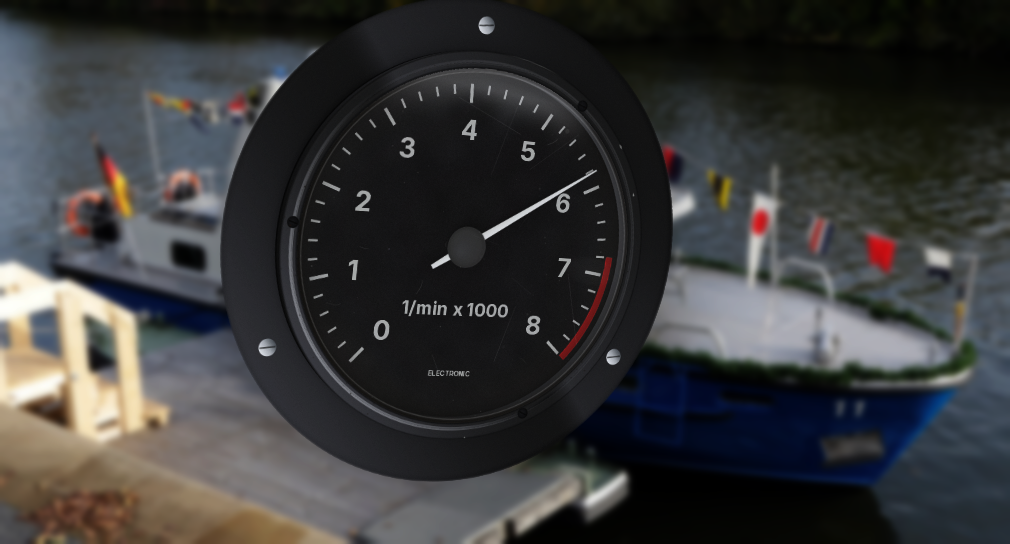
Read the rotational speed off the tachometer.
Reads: 5800 rpm
